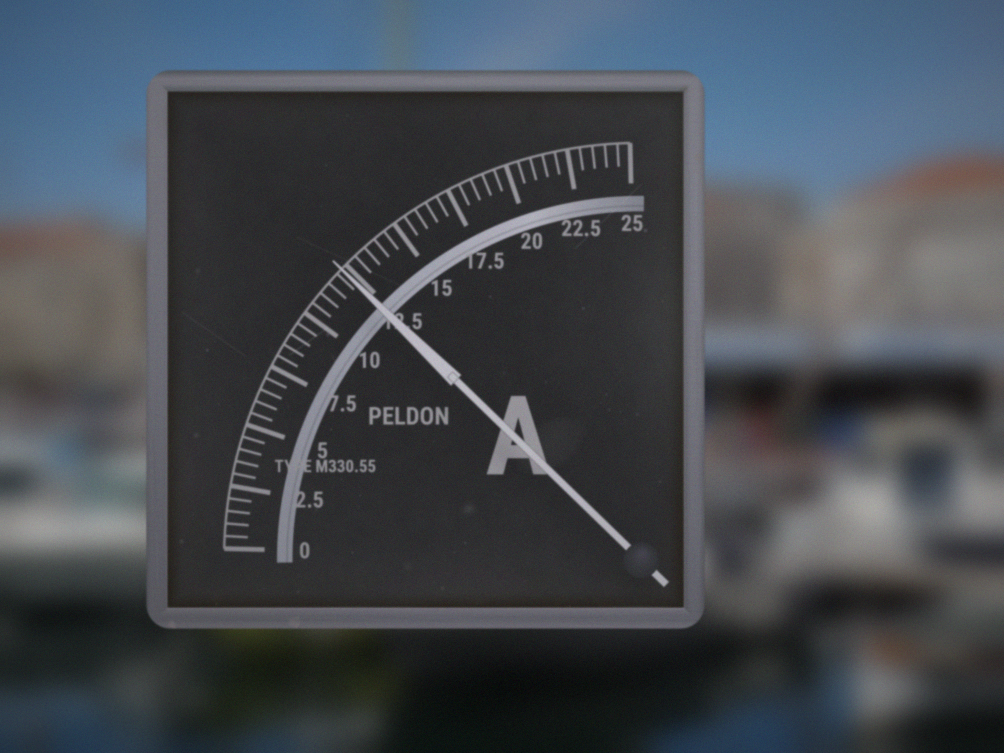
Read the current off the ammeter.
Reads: 12.25 A
